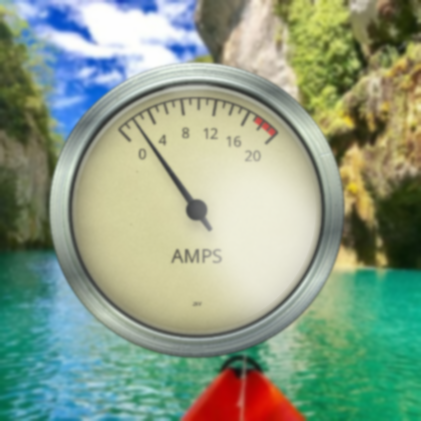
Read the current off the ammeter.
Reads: 2 A
